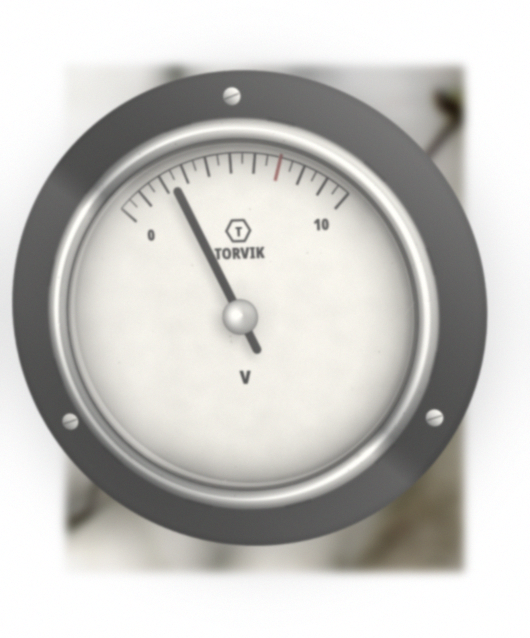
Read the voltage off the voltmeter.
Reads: 2.5 V
